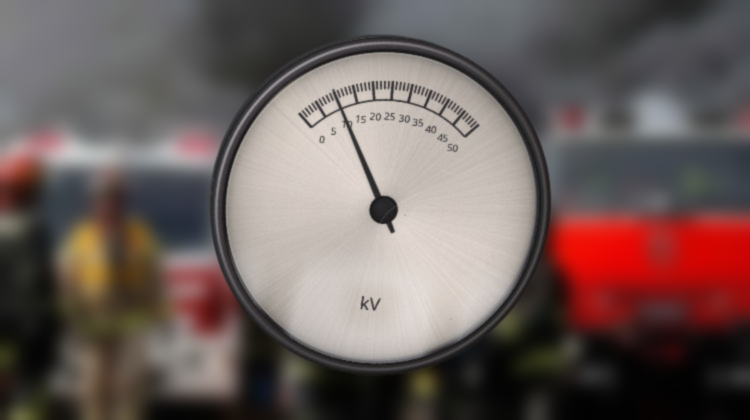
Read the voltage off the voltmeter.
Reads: 10 kV
